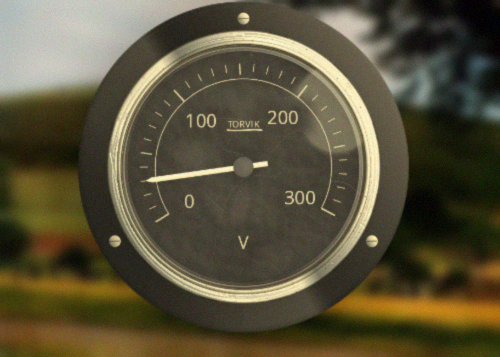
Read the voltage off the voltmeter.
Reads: 30 V
